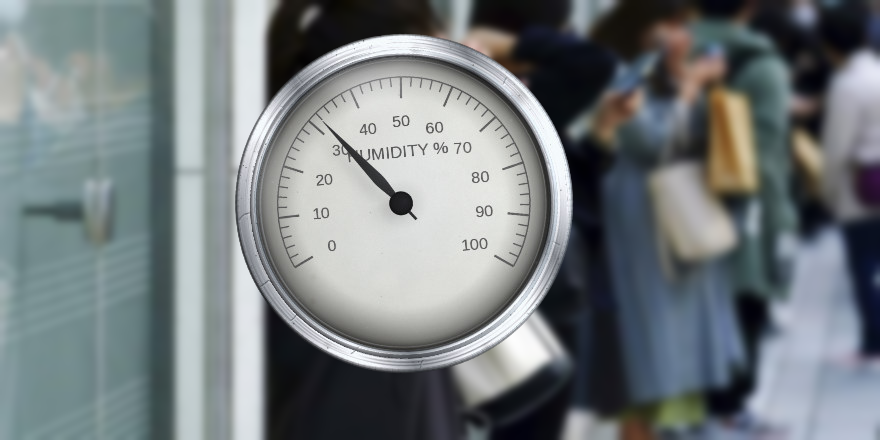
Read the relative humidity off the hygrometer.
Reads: 32 %
